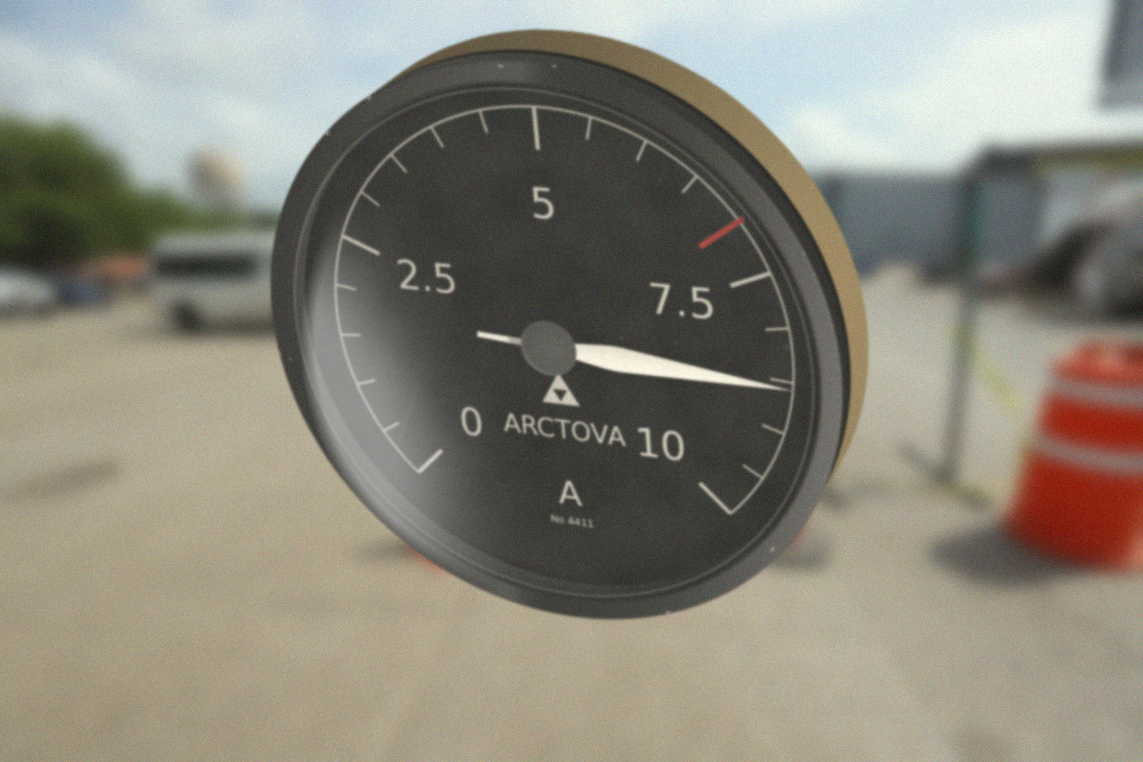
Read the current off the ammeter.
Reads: 8.5 A
